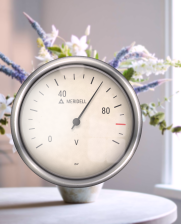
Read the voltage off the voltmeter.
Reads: 65 V
